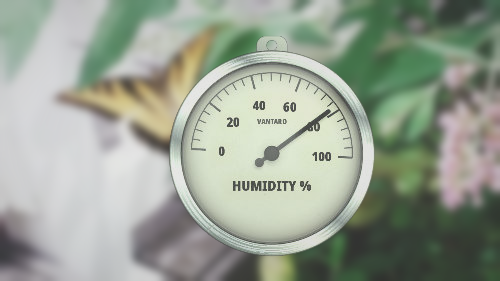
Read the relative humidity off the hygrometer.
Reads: 78 %
